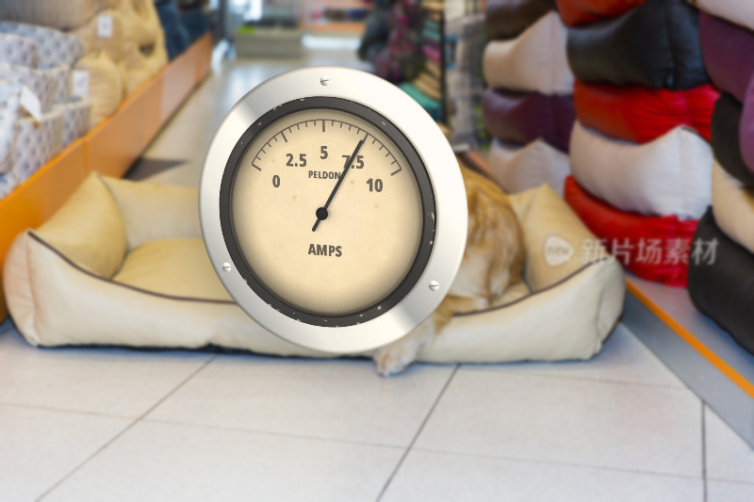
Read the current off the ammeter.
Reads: 7.5 A
